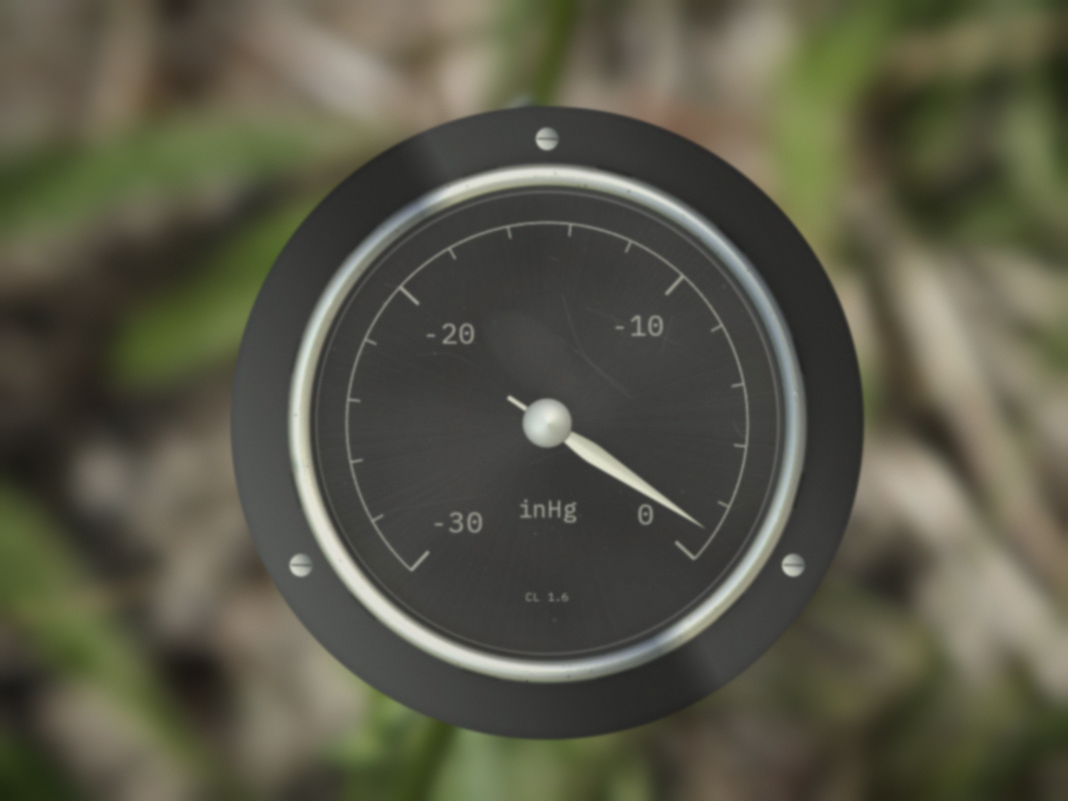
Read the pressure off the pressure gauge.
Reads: -1 inHg
